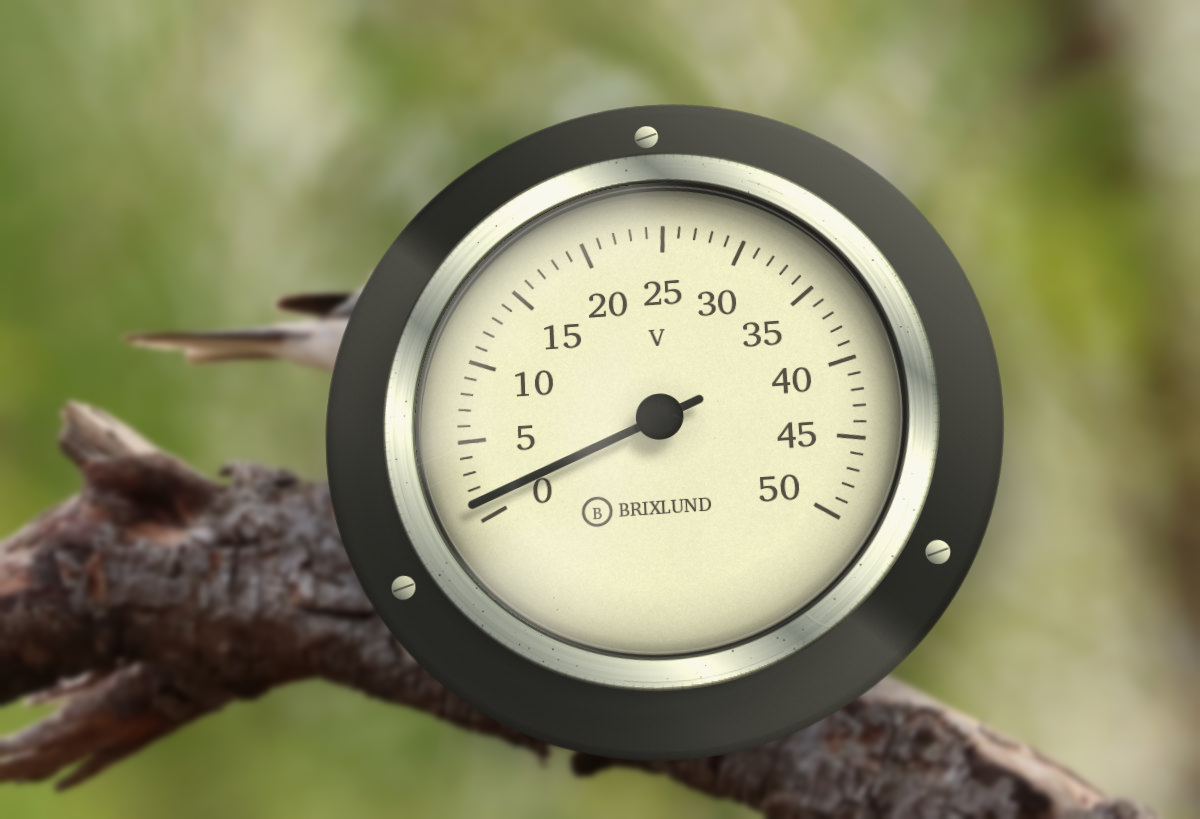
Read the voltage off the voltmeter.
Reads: 1 V
